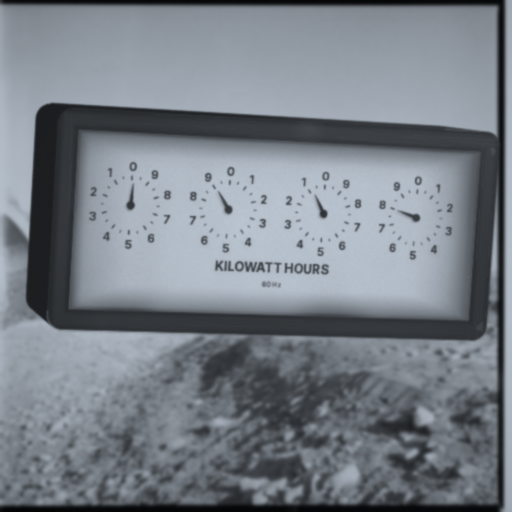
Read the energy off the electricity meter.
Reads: 9908 kWh
